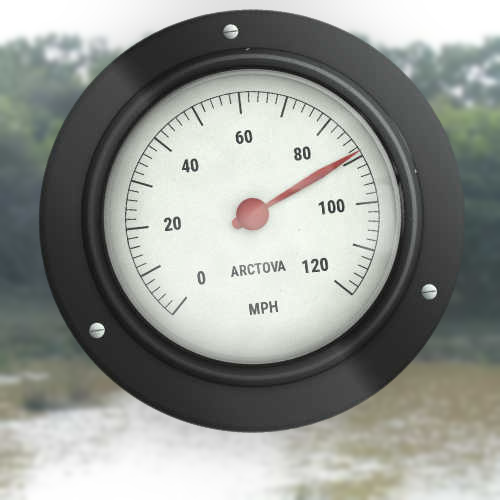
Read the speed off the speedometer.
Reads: 89 mph
